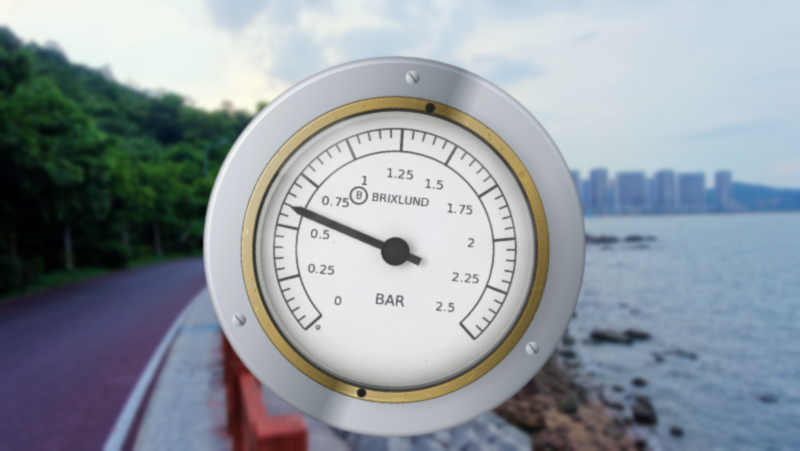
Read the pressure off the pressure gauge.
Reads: 0.6 bar
